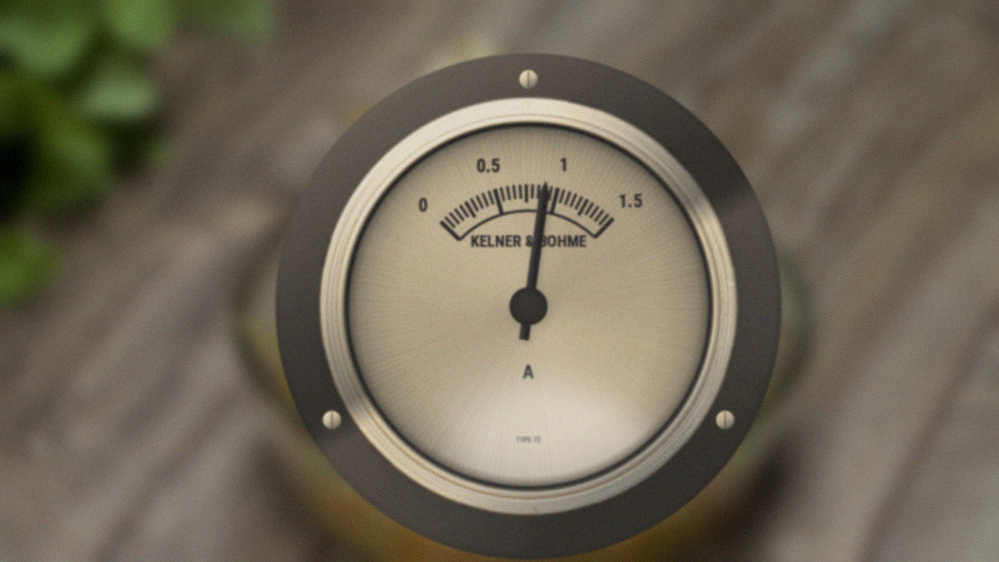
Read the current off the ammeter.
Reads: 0.9 A
